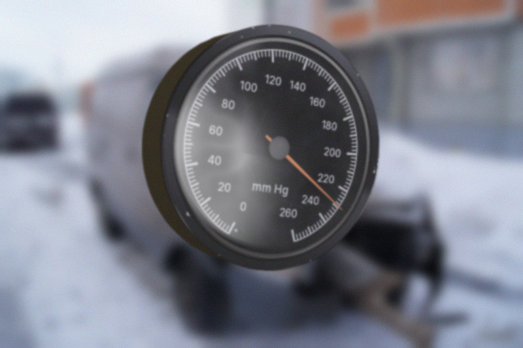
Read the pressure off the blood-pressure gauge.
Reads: 230 mmHg
